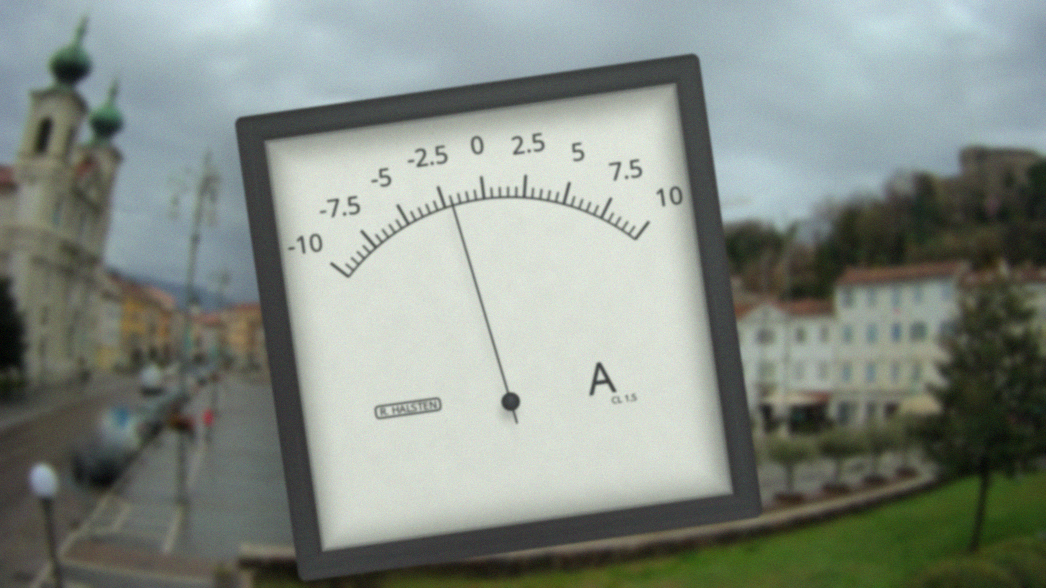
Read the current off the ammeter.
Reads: -2 A
